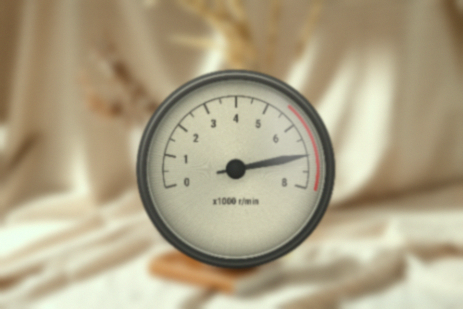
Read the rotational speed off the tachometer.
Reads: 7000 rpm
